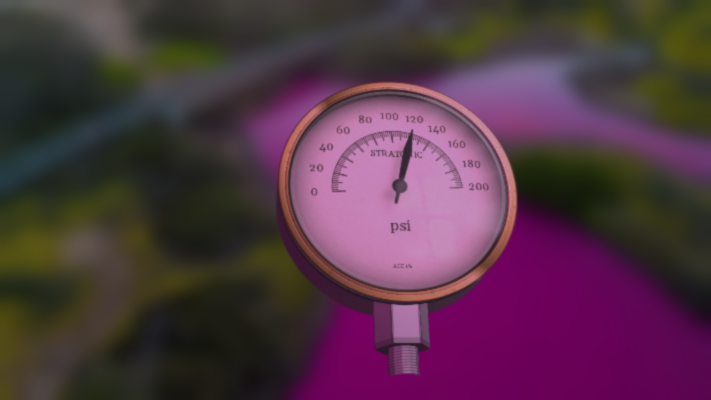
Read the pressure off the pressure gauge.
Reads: 120 psi
